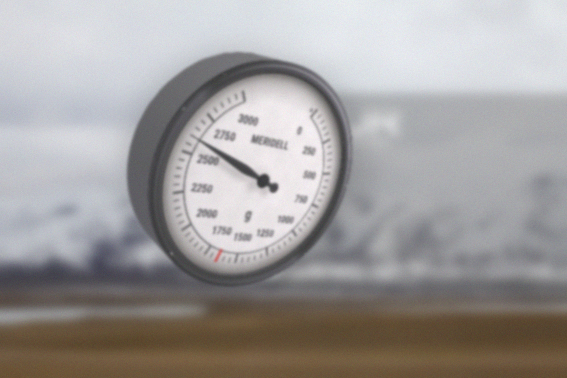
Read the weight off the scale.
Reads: 2600 g
